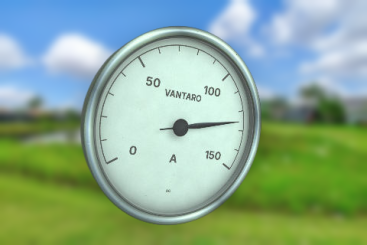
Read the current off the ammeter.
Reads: 125 A
